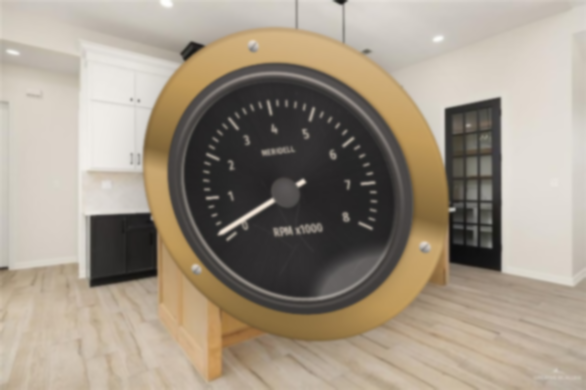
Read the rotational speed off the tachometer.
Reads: 200 rpm
